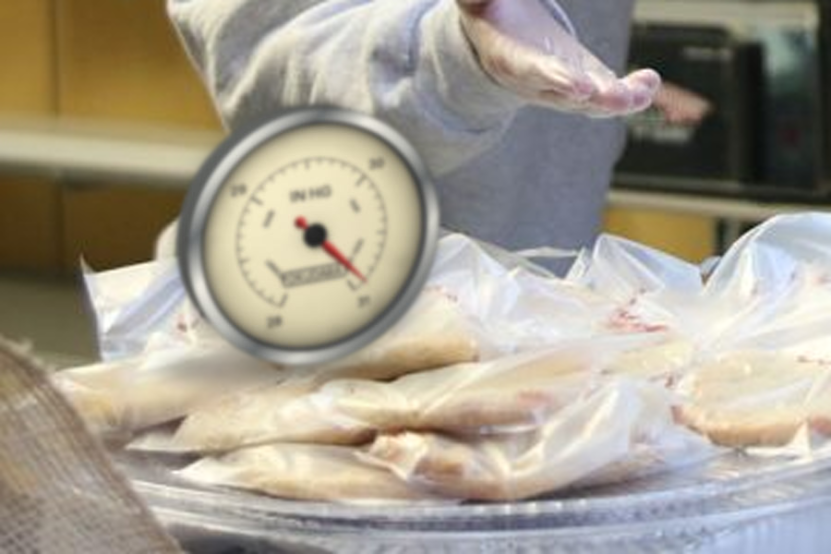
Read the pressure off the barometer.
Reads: 30.9 inHg
